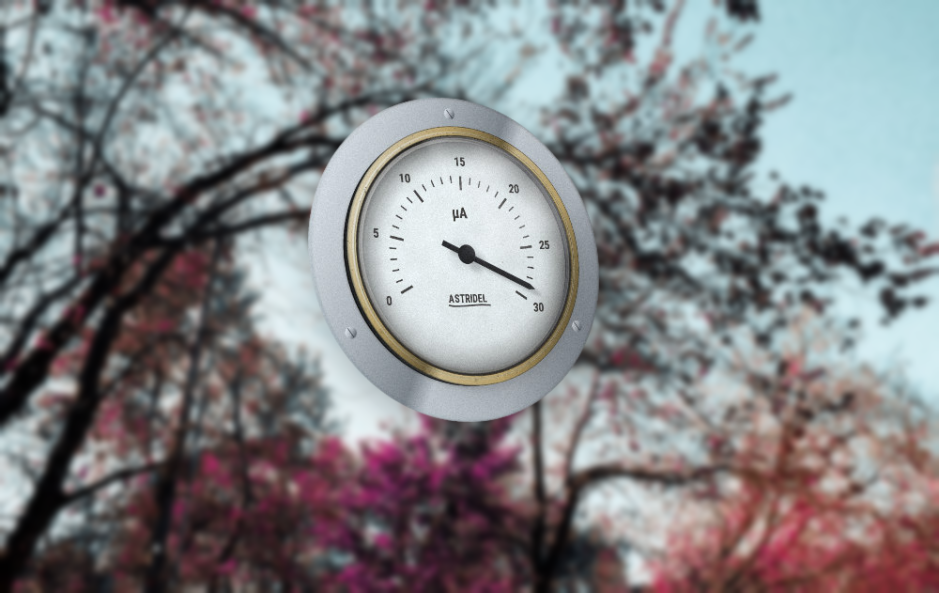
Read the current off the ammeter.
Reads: 29 µA
